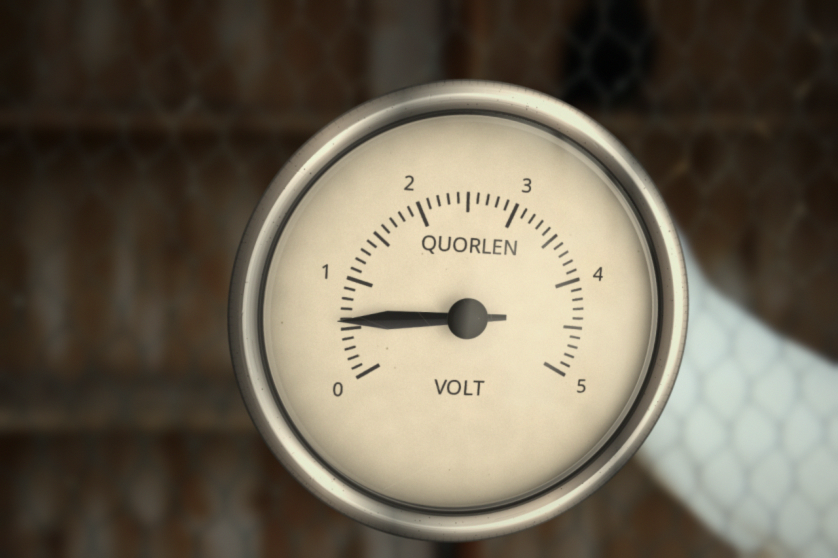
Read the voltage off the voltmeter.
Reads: 0.6 V
